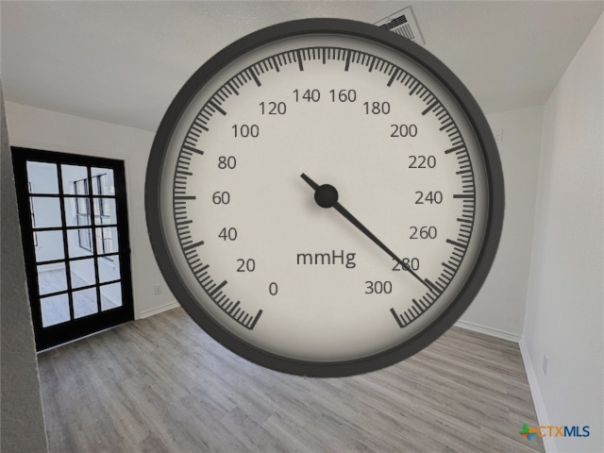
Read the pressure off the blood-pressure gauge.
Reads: 282 mmHg
